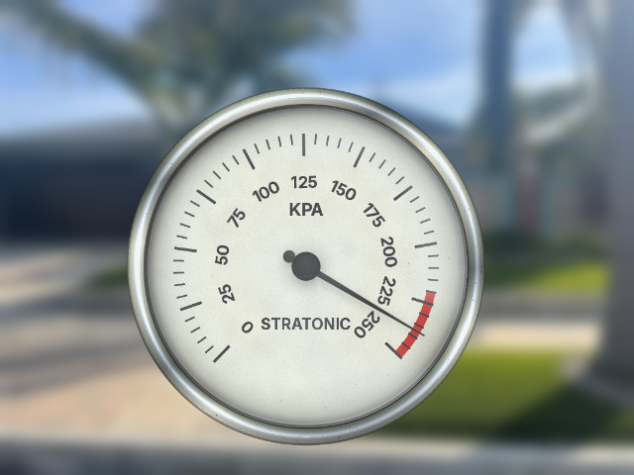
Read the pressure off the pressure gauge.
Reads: 237.5 kPa
